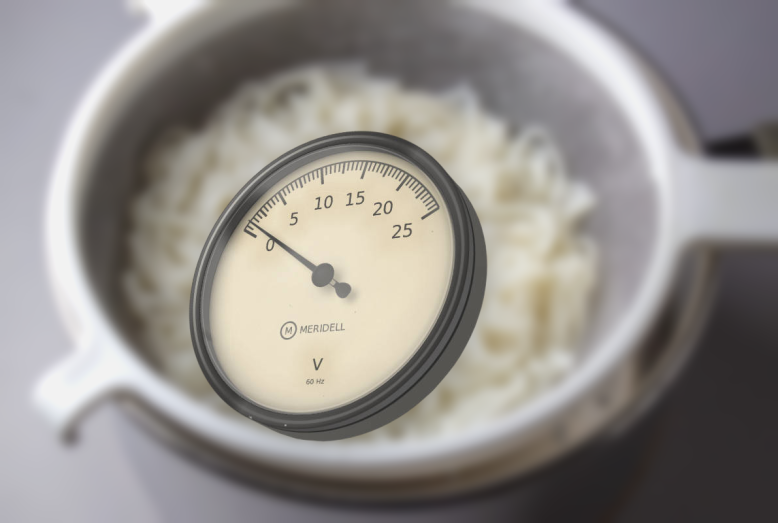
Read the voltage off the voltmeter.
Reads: 1 V
